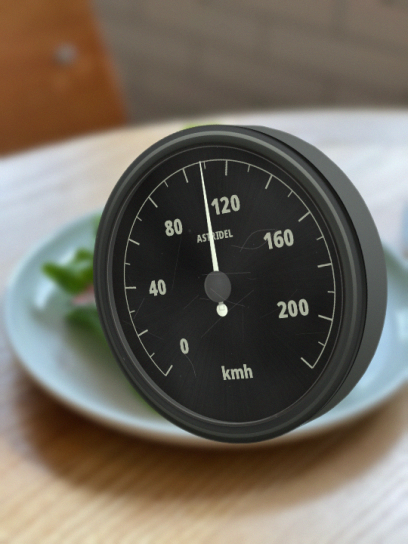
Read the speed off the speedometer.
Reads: 110 km/h
